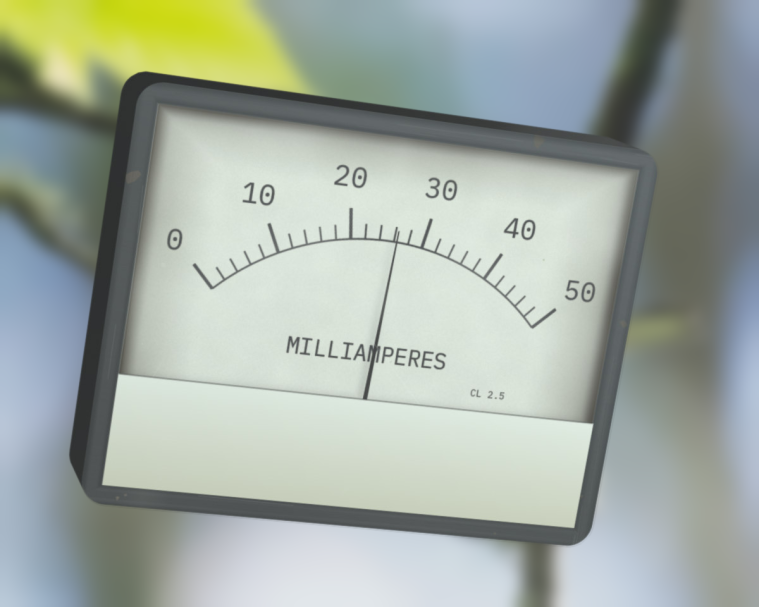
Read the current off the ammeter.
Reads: 26 mA
